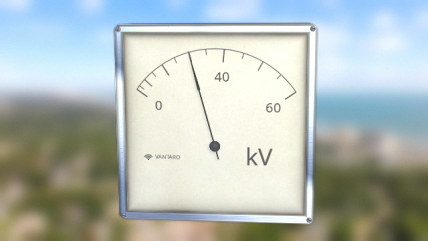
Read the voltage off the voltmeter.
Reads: 30 kV
